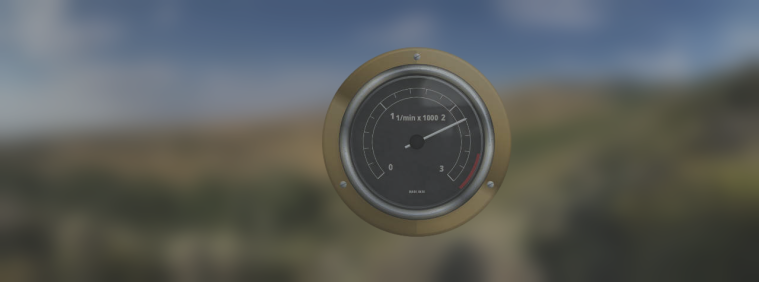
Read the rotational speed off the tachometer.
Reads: 2200 rpm
